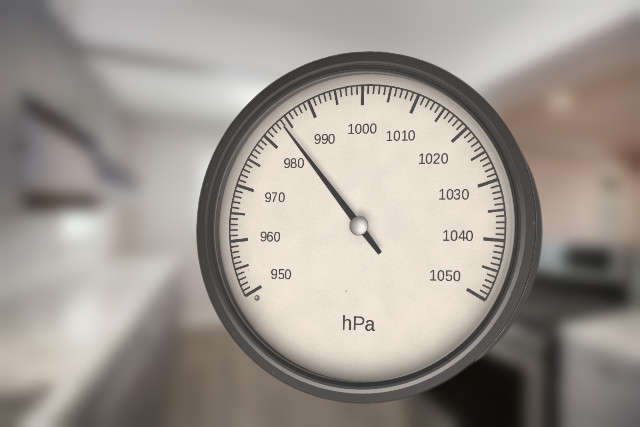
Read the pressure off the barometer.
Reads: 984 hPa
